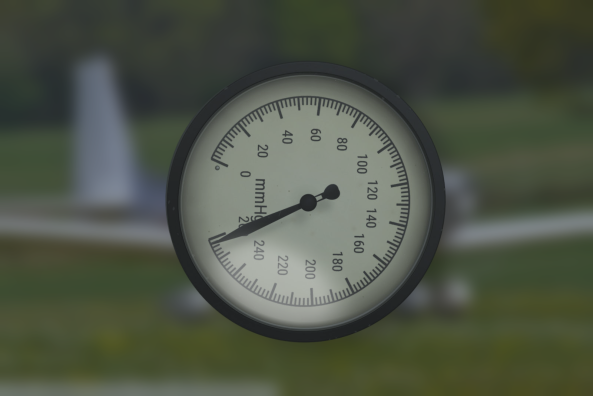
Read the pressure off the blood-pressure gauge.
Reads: 258 mmHg
